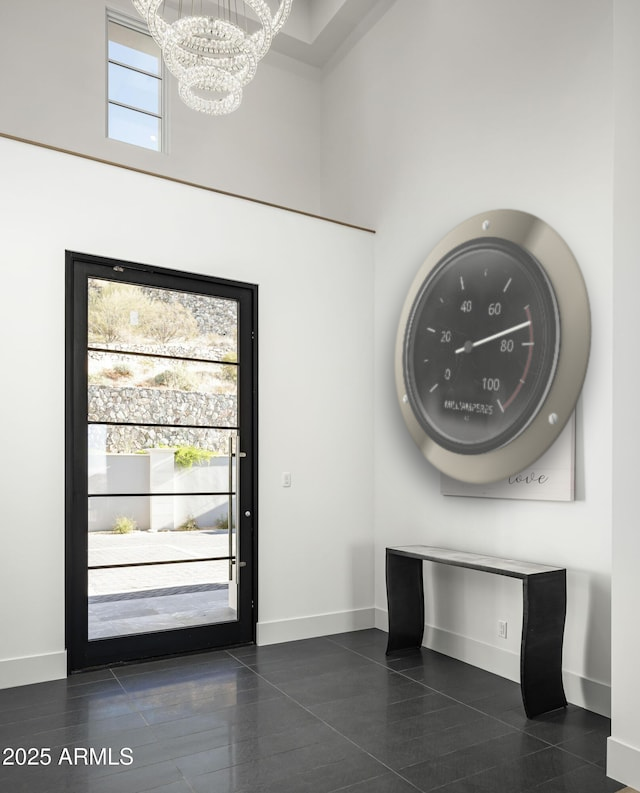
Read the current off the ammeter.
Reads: 75 mA
